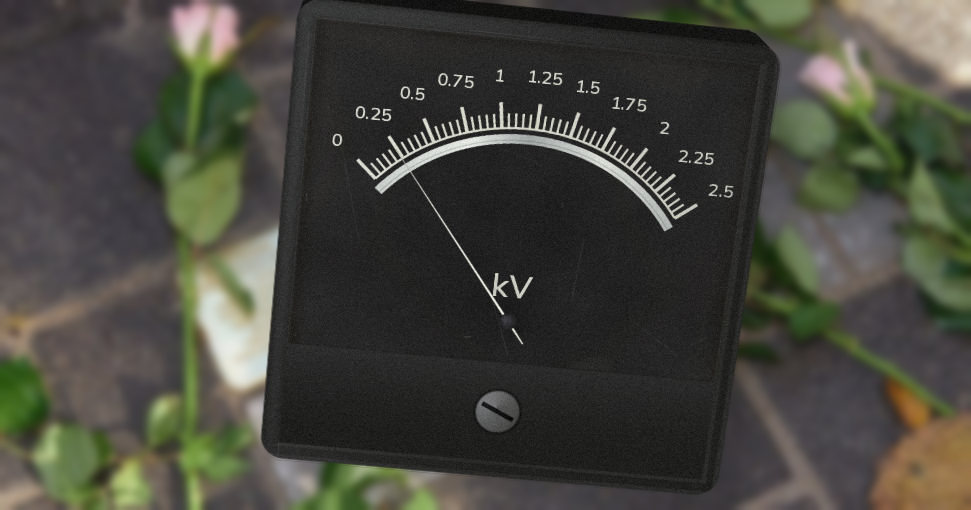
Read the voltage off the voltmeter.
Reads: 0.25 kV
